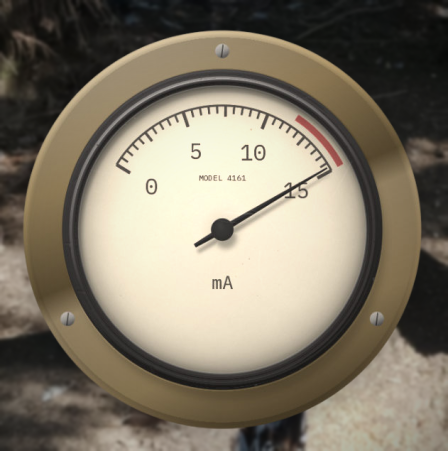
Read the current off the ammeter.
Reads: 14.75 mA
